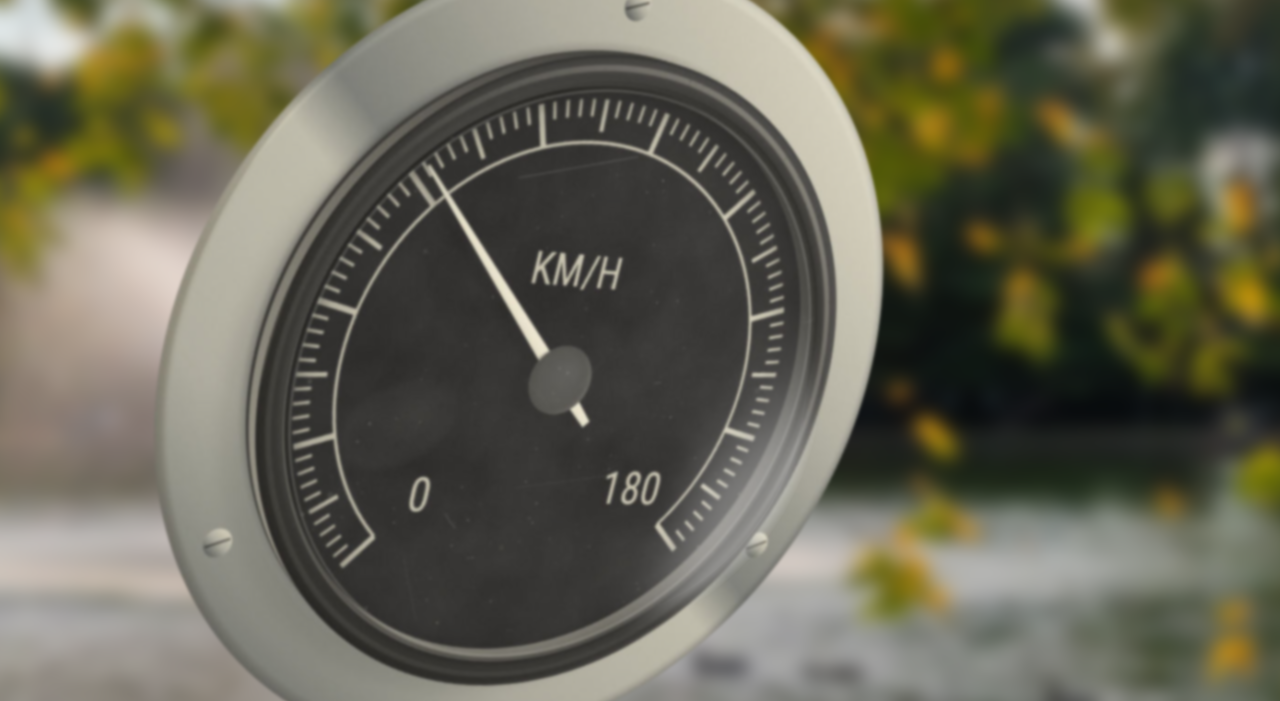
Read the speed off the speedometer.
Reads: 62 km/h
